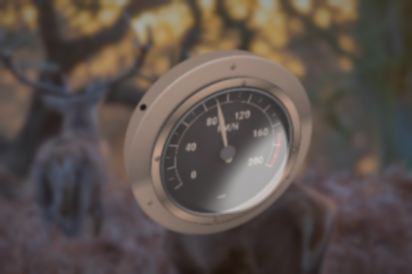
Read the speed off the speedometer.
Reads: 90 km/h
